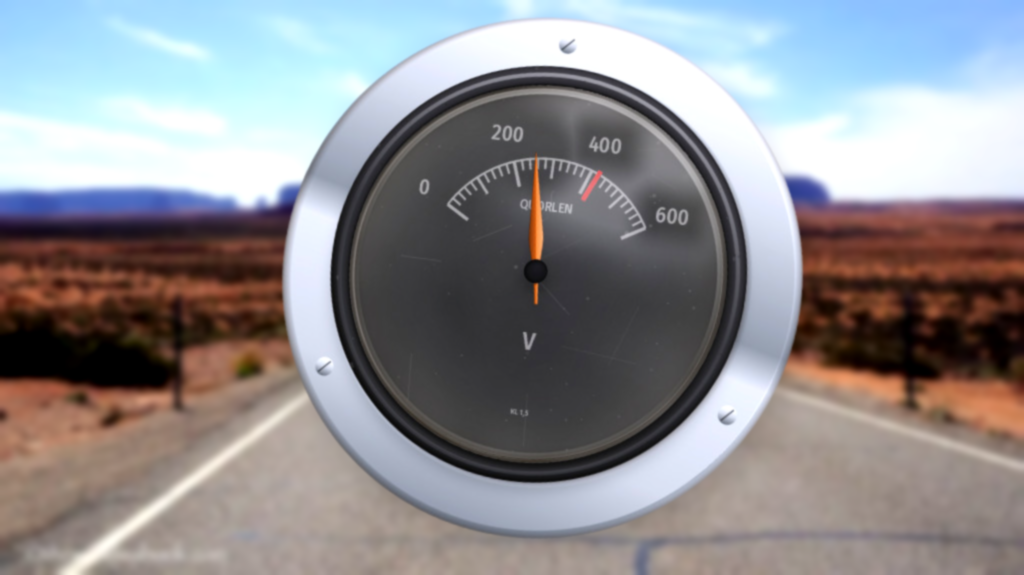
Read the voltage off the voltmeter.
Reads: 260 V
